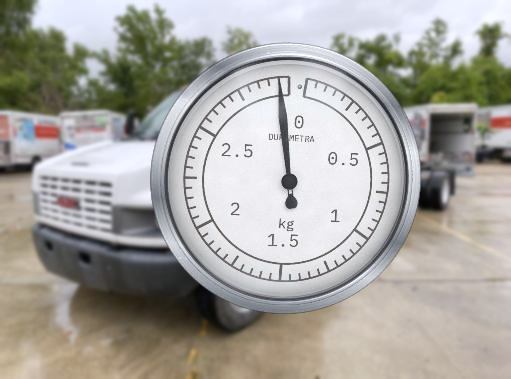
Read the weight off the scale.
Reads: 2.95 kg
